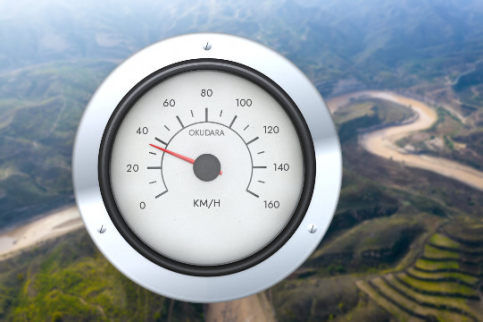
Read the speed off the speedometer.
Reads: 35 km/h
